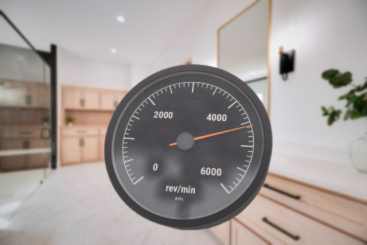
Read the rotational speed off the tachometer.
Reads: 4600 rpm
